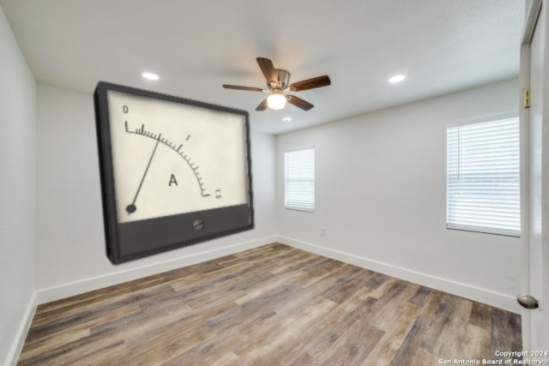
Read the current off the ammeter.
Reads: 0.75 A
